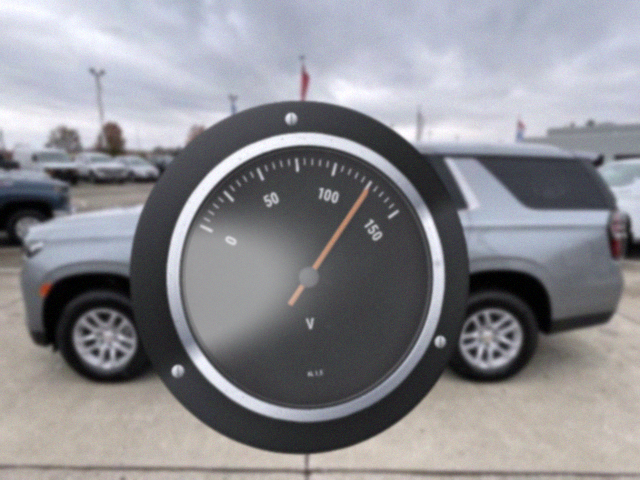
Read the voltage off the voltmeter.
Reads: 125 V
